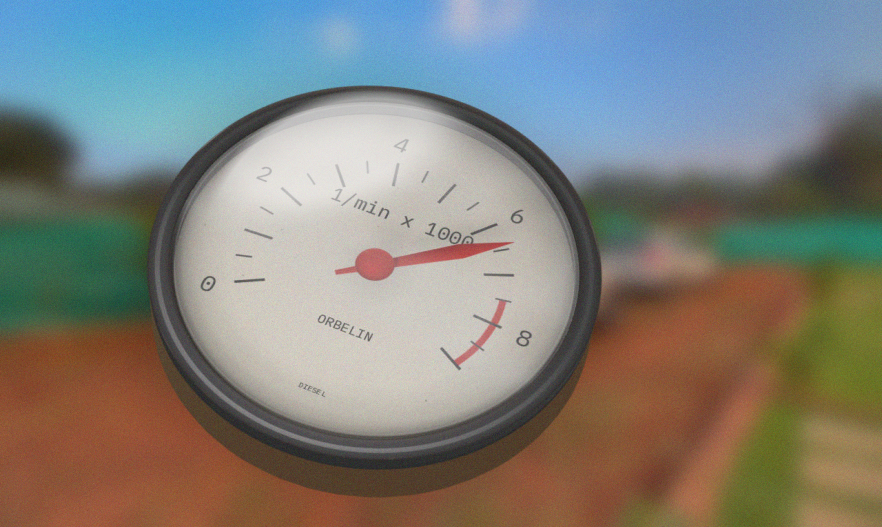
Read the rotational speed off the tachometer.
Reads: 6500 rpm
